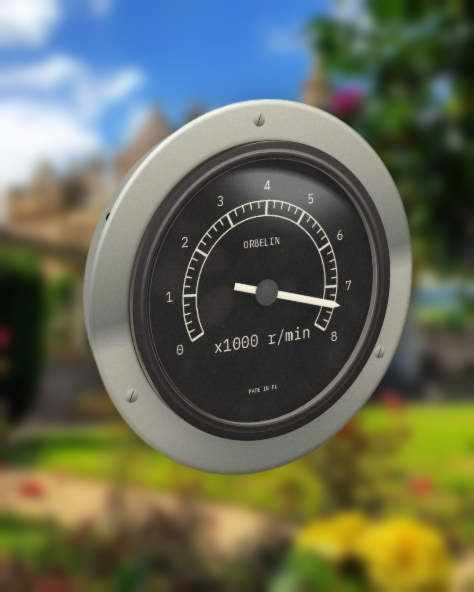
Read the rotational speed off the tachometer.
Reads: 7400 rpm
